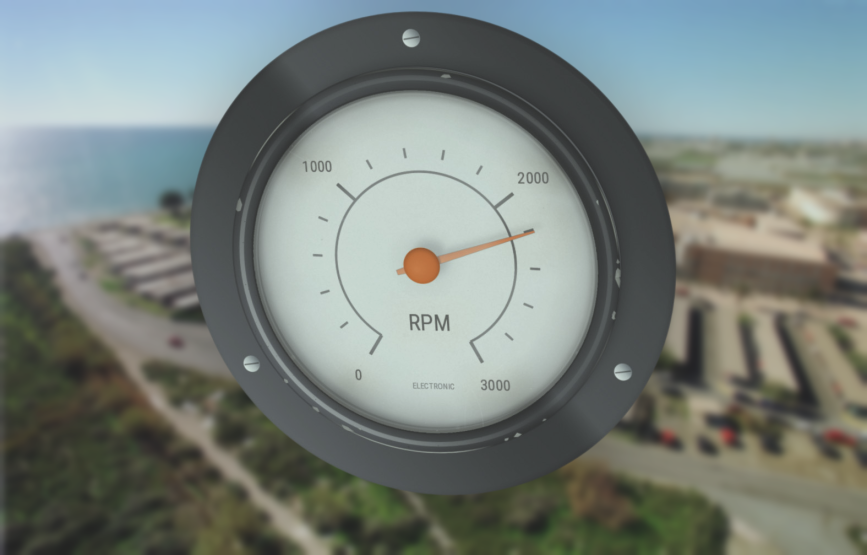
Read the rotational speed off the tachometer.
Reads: 2200 rpm
